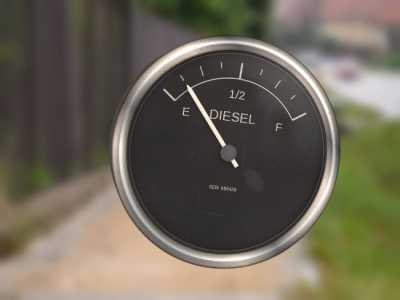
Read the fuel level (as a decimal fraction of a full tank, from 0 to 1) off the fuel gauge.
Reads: 0.125
